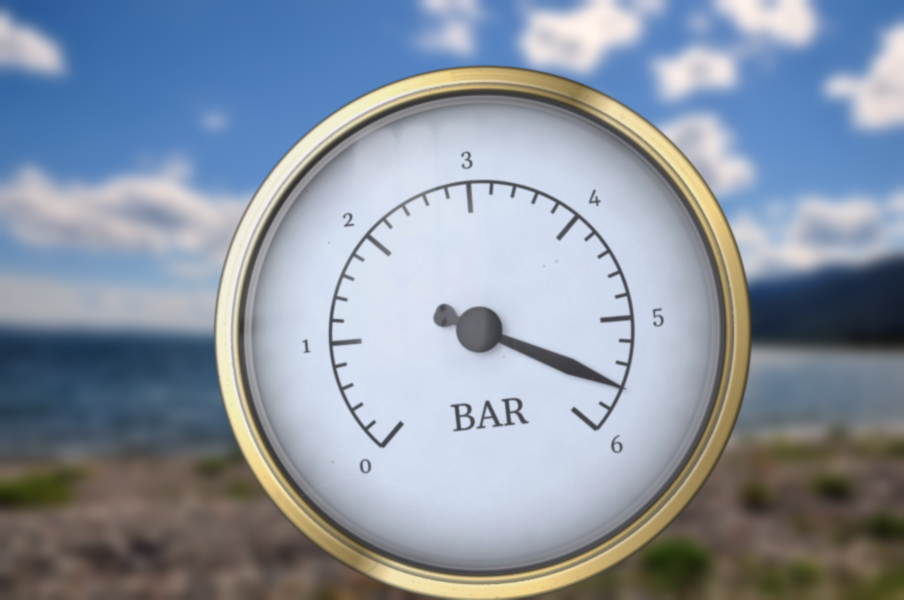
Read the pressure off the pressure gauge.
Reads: 5.6 bar
